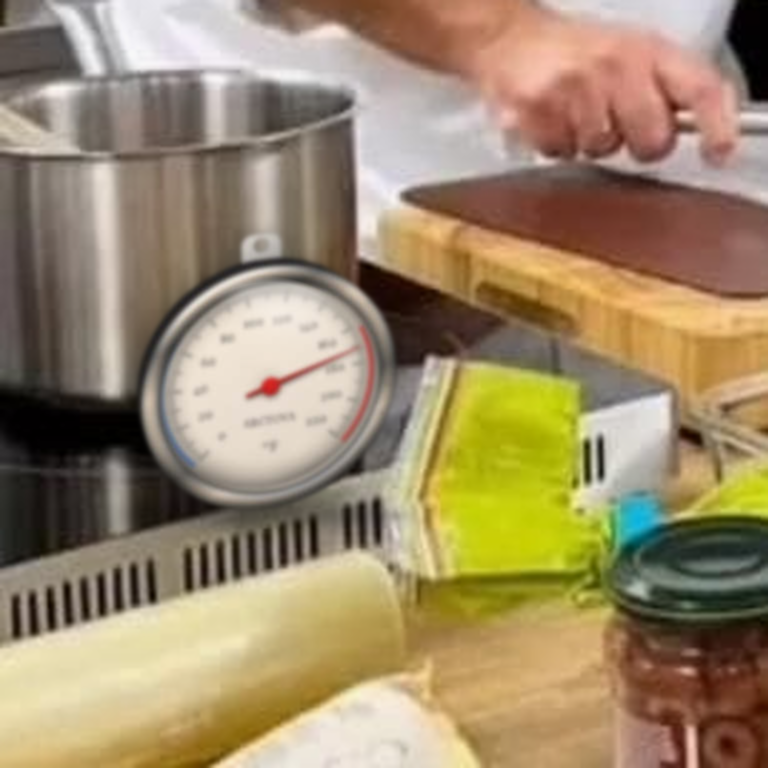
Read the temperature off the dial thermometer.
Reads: 170 °F
